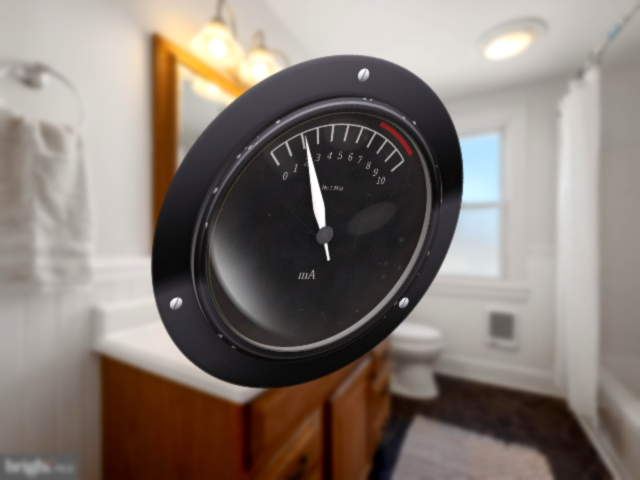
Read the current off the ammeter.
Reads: 2 mA
